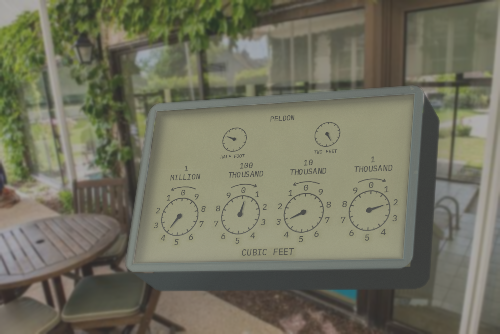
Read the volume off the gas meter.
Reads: 403200 ft³
